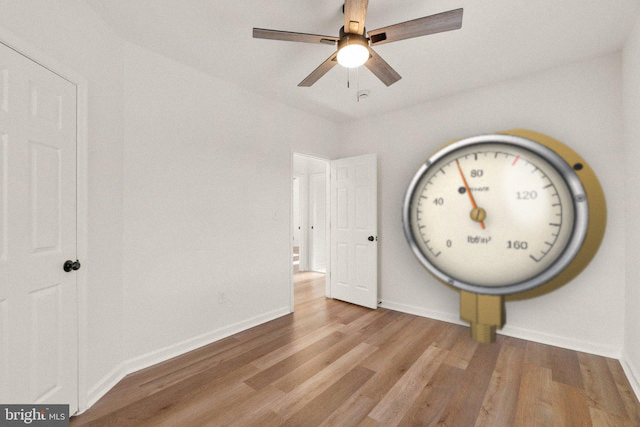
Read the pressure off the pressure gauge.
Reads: 70 psi
